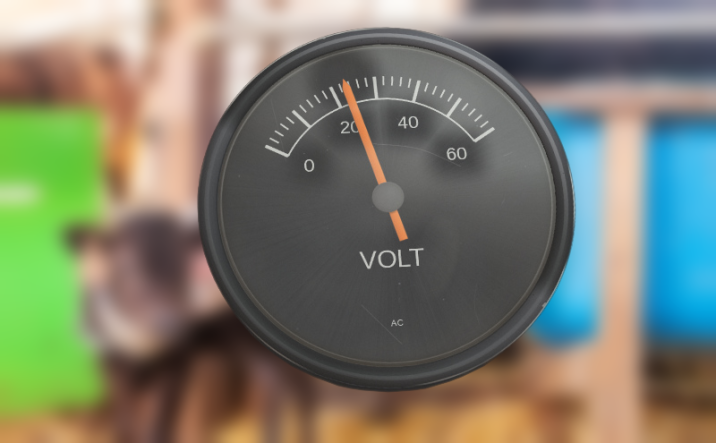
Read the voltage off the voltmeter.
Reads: 23 V
